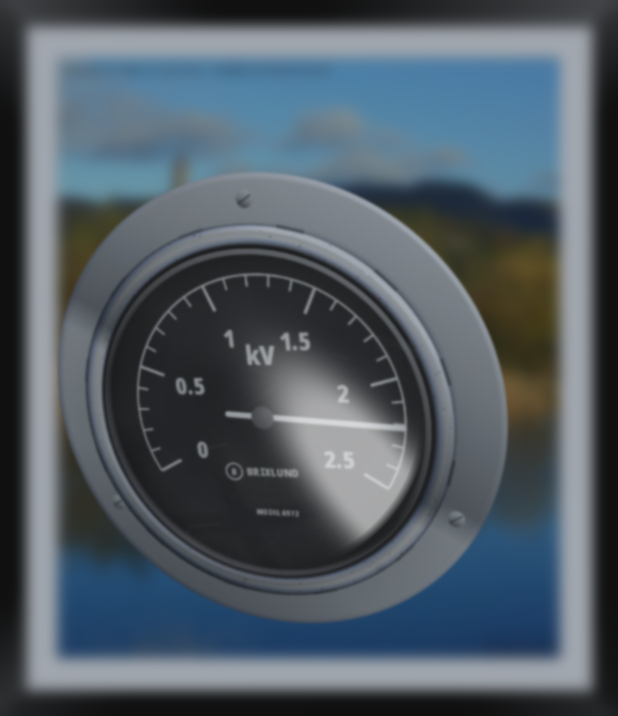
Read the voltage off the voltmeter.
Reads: 2.2 kV
